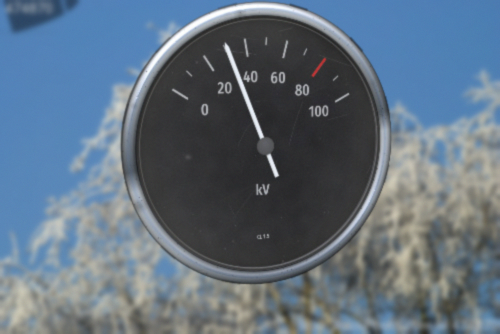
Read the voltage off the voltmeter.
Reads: 30 kV
